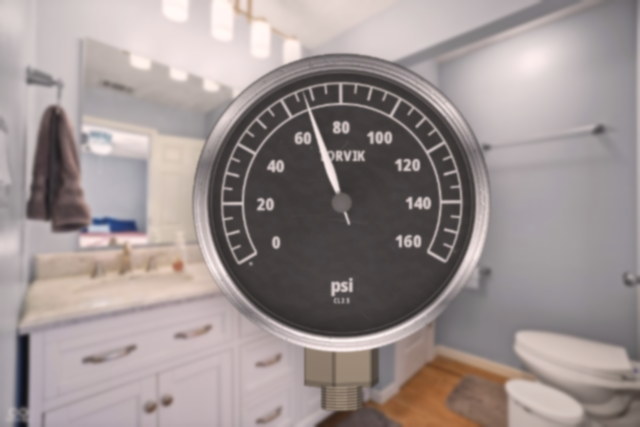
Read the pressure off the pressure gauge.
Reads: 67.5 psi
